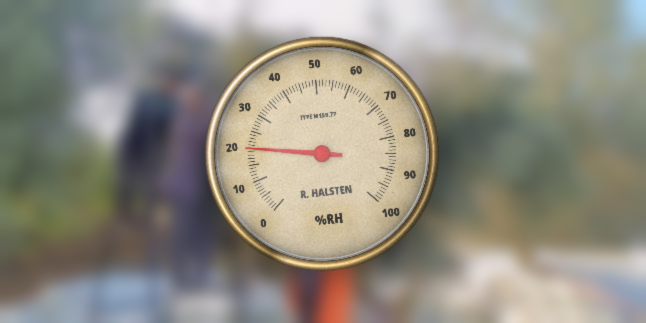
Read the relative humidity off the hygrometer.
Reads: 20 %
